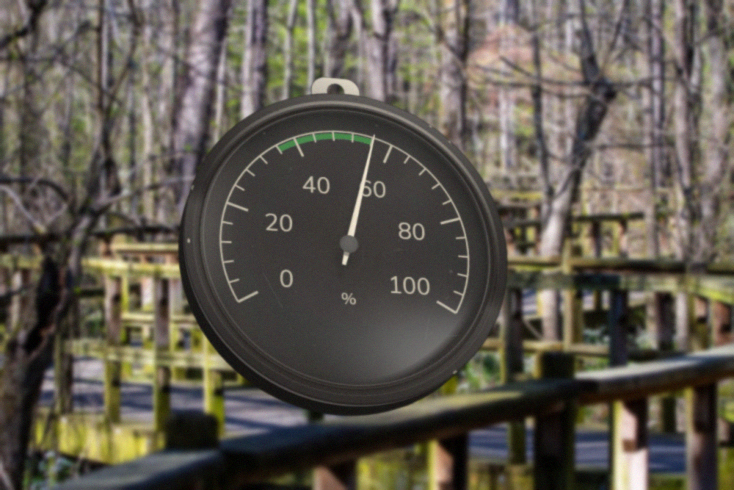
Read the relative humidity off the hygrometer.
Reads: 56 %
